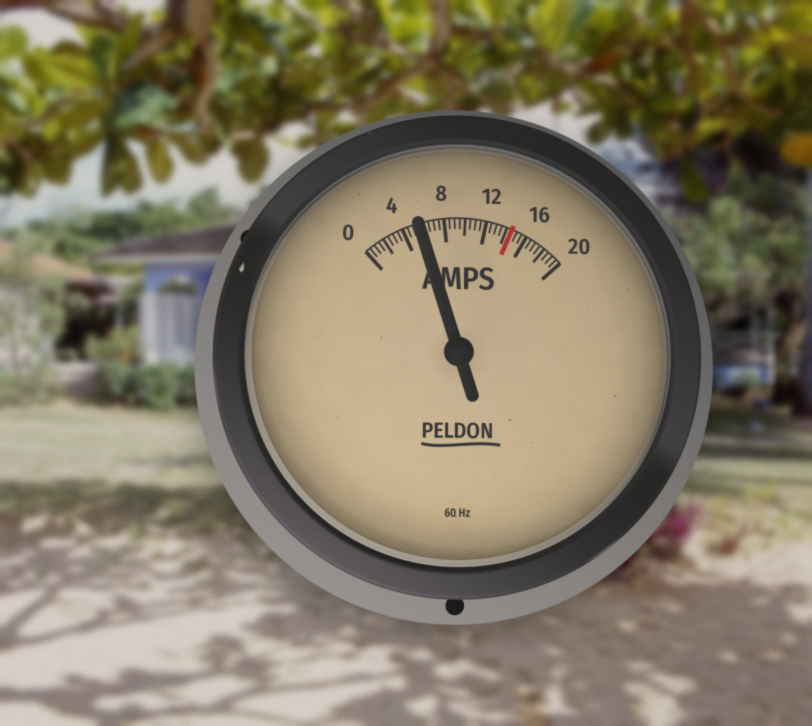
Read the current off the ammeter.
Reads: 5.5 A
